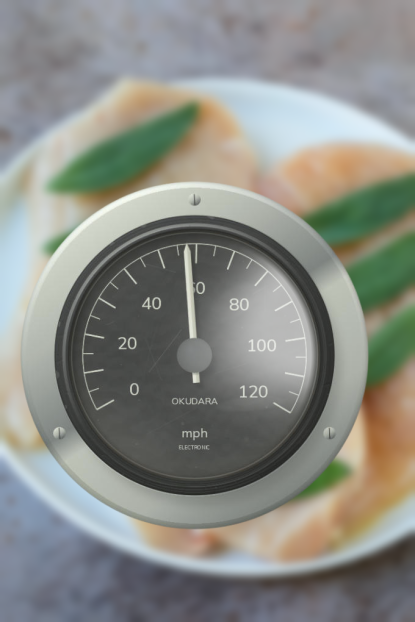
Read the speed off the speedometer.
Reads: 57.5 mph
